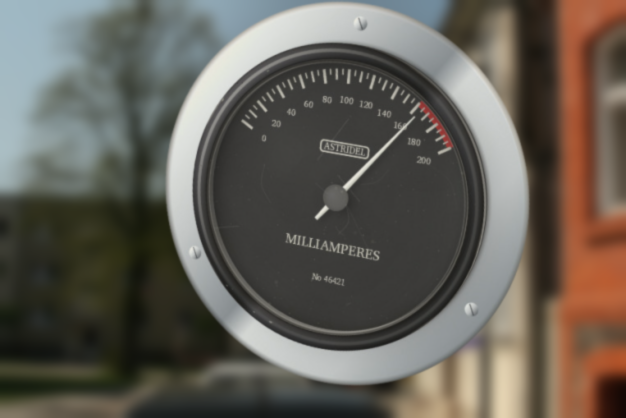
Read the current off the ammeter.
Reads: 165 mA
